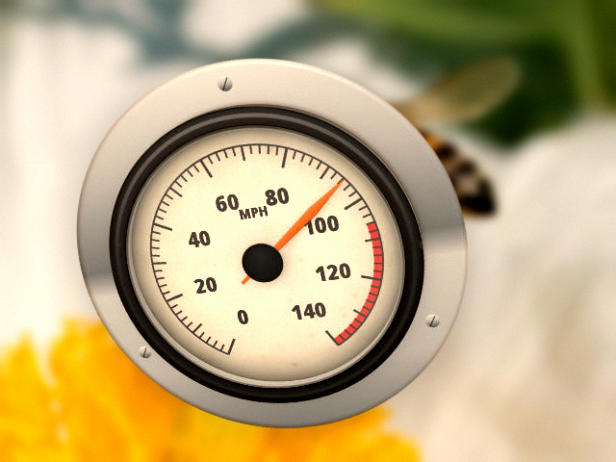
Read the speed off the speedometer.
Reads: 94 mph
